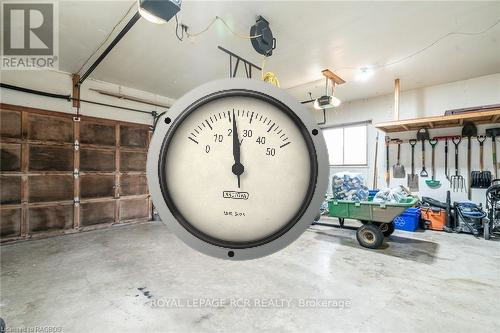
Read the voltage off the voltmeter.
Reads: 22 V
